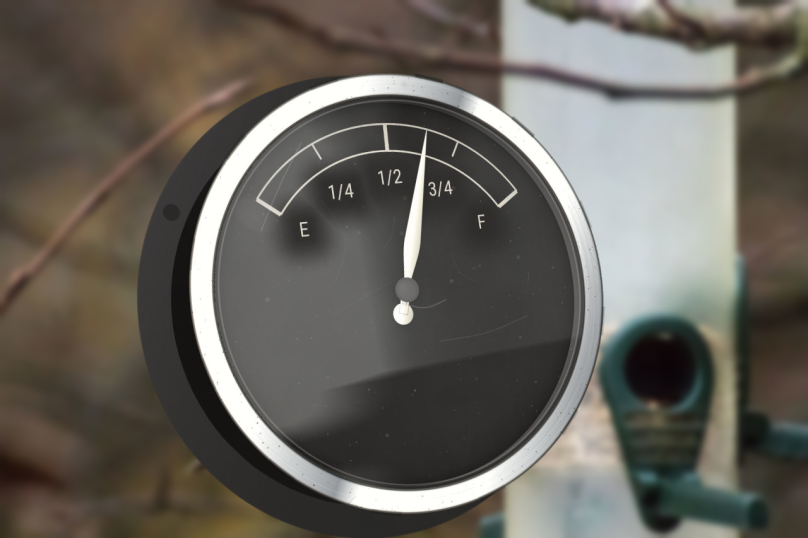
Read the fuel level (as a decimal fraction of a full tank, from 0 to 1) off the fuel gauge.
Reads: 0.625
